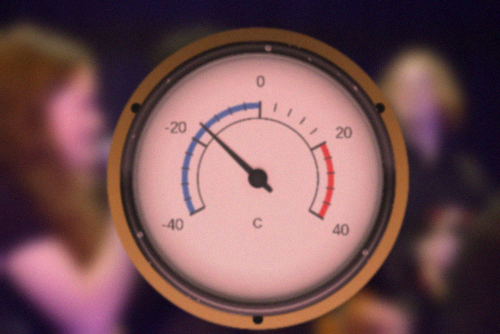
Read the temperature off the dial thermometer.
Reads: -16 °C
